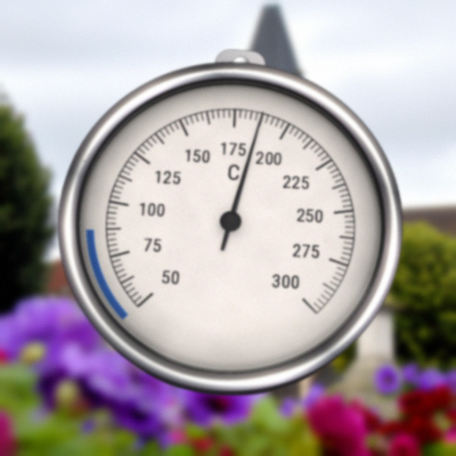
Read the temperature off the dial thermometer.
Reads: 187.5 °C
